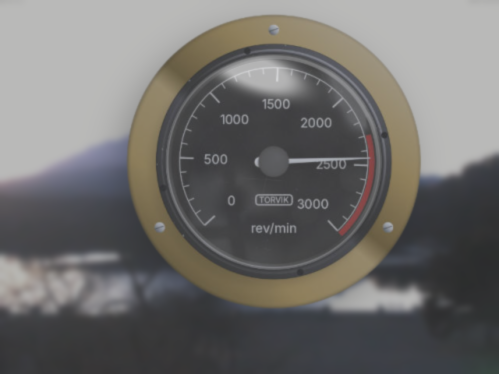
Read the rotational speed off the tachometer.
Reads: 2450 rpm
